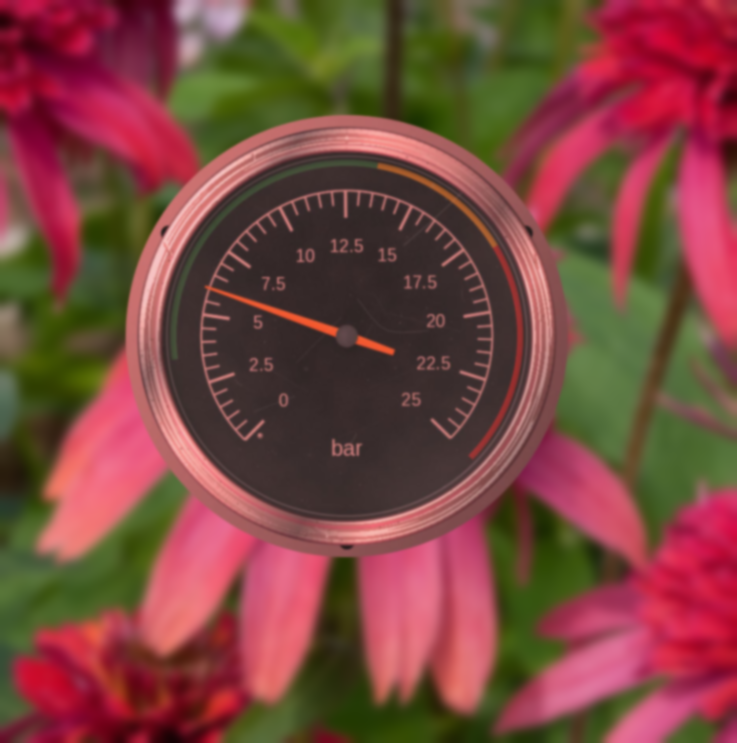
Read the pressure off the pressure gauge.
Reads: 6 bar
